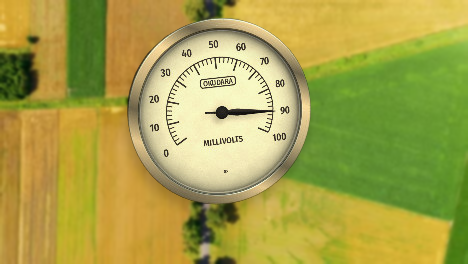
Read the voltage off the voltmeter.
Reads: 90 mV
